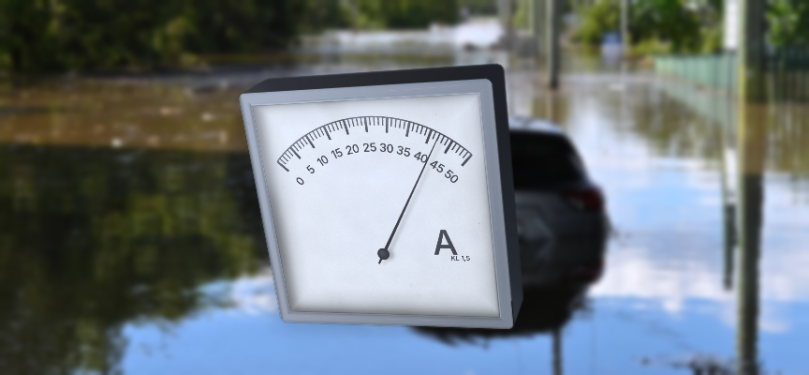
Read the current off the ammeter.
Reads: 42 A
